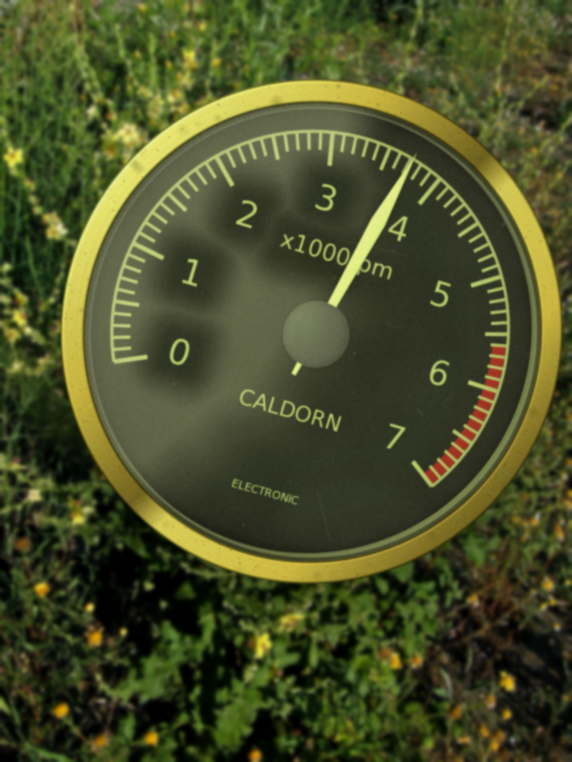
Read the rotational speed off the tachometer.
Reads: 3700 rpm
